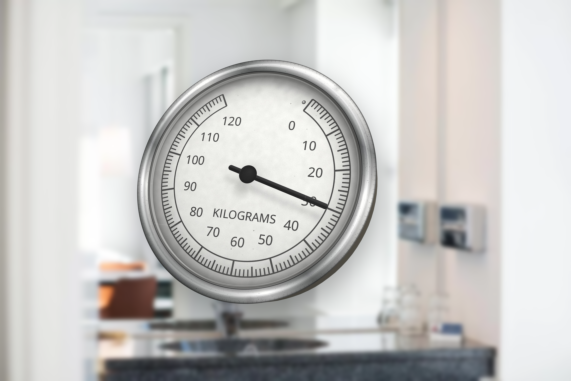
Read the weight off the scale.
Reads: 30 kg
